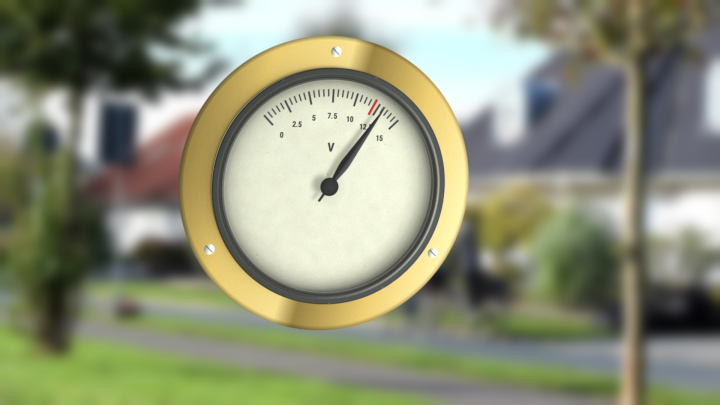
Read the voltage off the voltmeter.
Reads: 13 V
